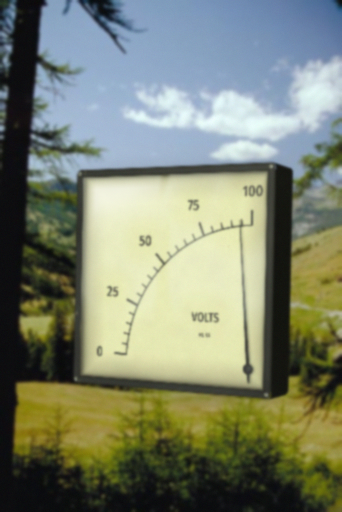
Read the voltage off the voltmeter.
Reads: 95 V
